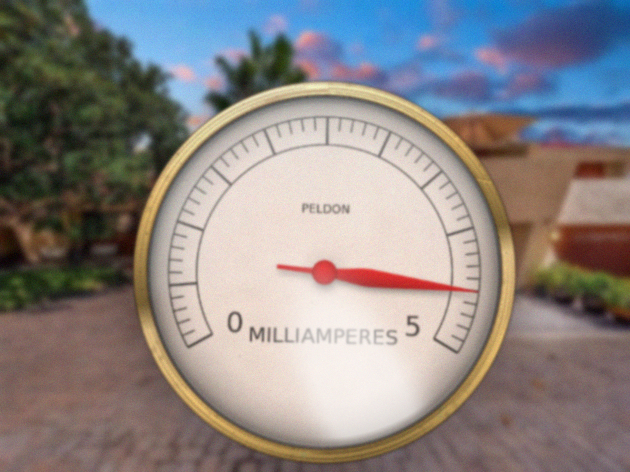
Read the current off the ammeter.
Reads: 4.5 mA
